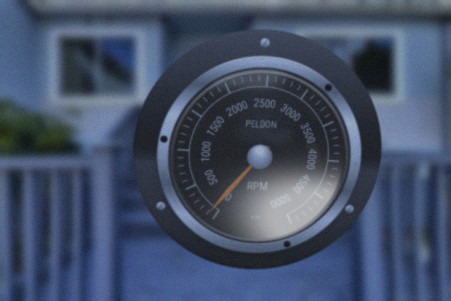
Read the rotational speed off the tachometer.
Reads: 100 rpm
